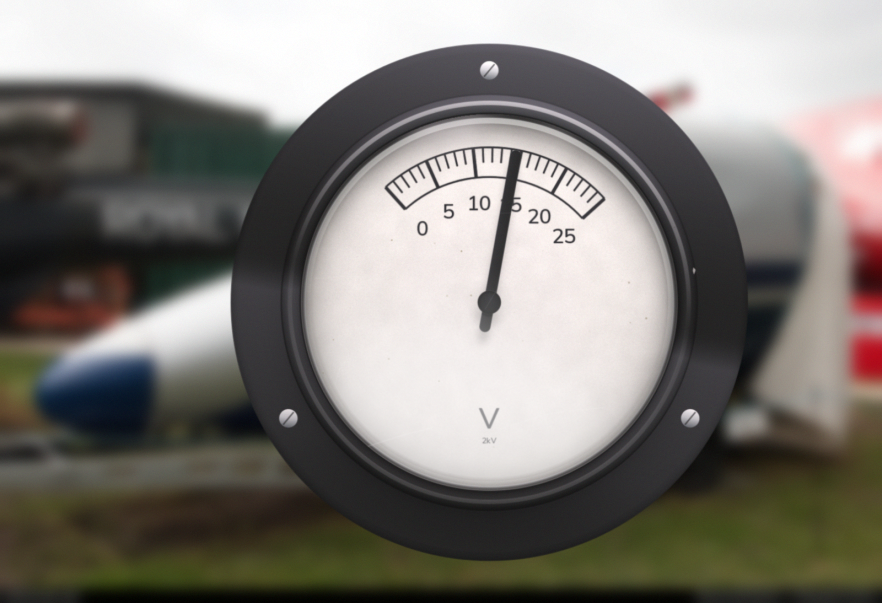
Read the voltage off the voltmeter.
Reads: 14.5 V
